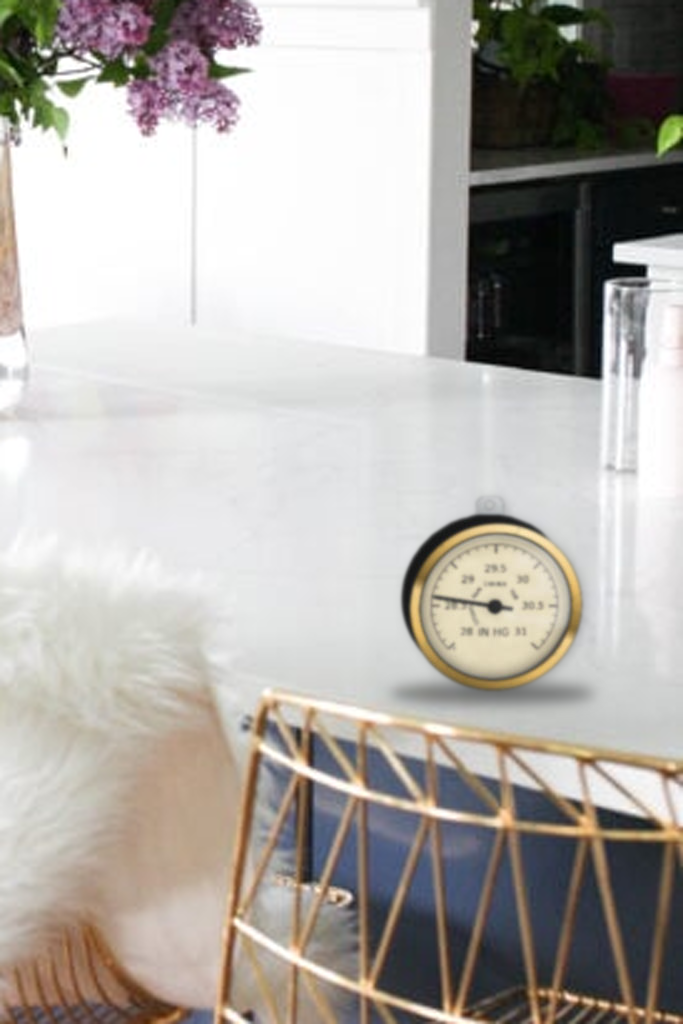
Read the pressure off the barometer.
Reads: 28.6 inHg
